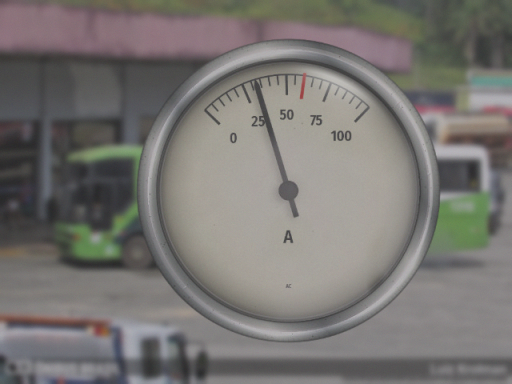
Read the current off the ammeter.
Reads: 32.5 A
